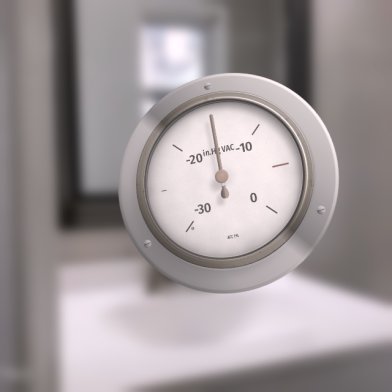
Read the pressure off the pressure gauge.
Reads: -15 inHg
